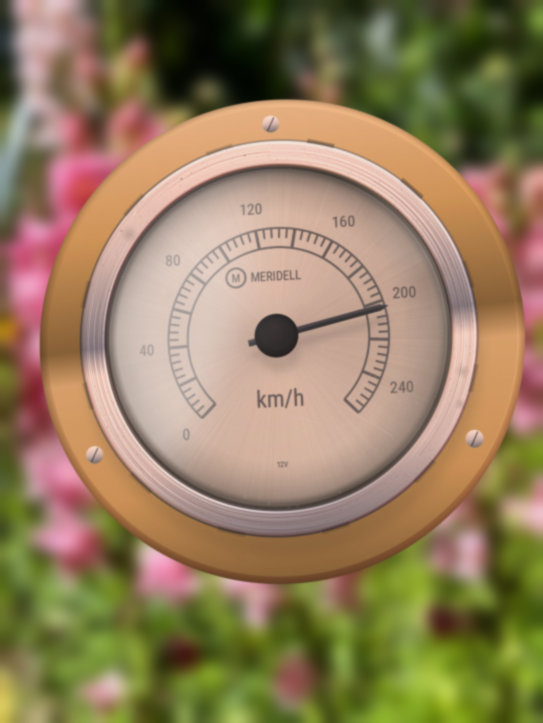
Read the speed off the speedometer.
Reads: 204 km/h
